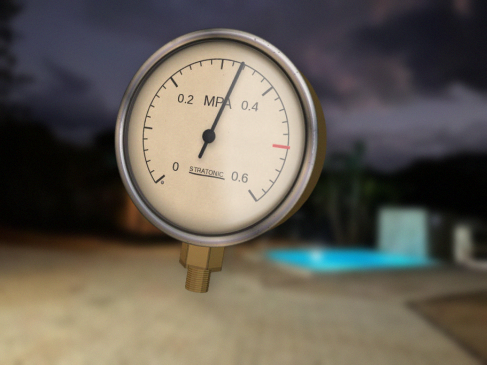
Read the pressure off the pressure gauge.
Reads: 0.34 MPa
